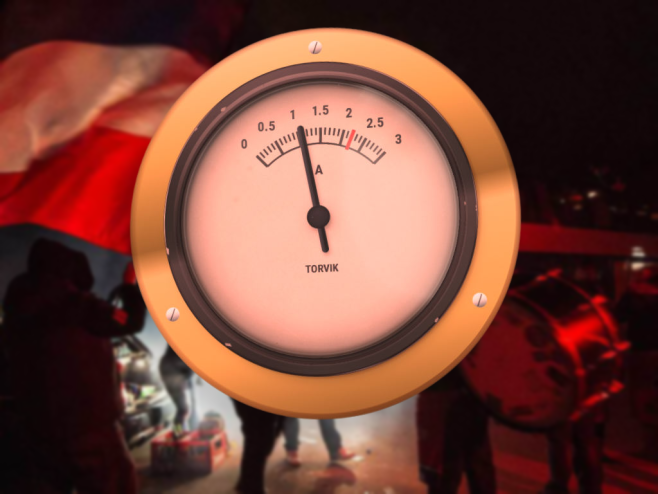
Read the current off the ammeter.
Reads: 1.1 A
